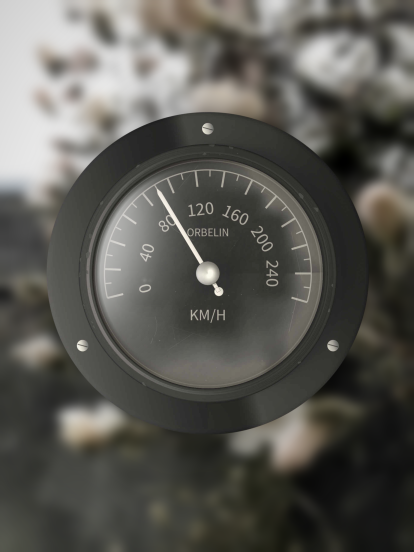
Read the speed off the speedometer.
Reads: 90 km/h
